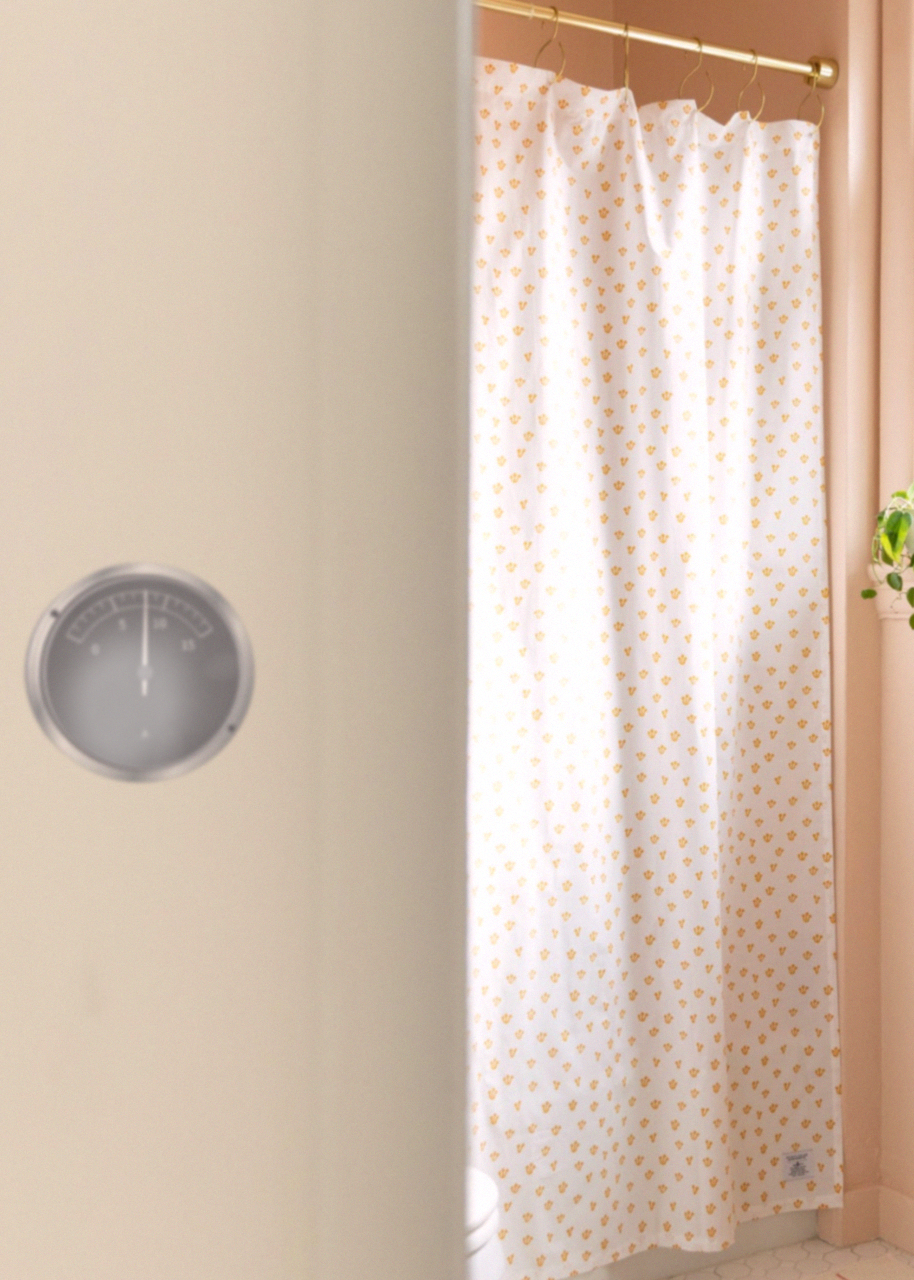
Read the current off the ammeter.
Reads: 8 A
